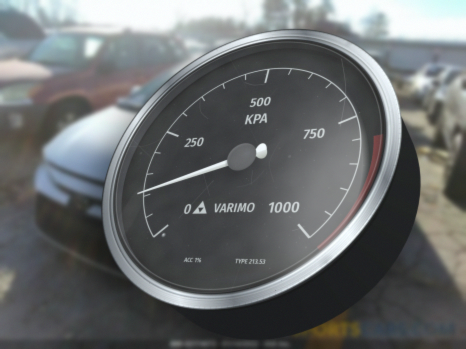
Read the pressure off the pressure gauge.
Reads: 100 kPa
